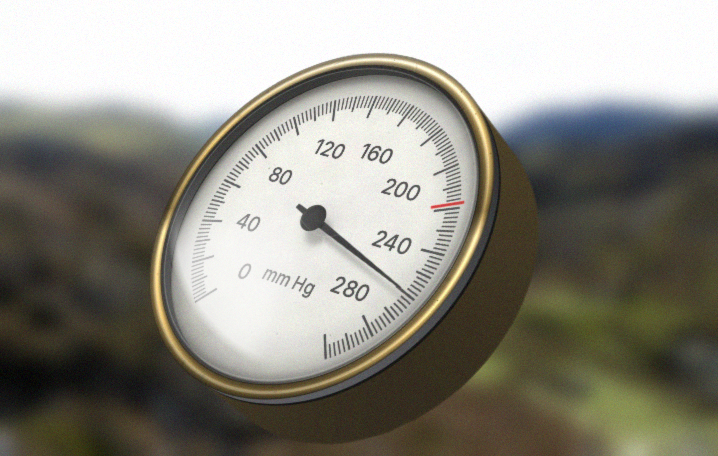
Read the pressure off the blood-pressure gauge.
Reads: 260 mmHg
